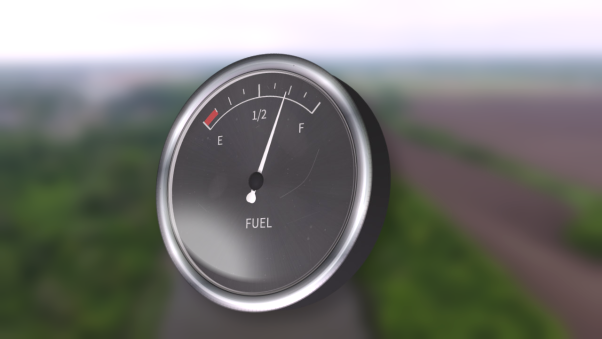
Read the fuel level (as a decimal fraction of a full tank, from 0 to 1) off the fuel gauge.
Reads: 0.75
